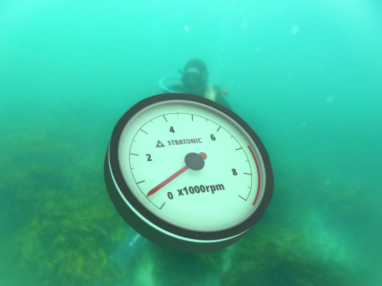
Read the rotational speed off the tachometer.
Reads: 500 rpm
